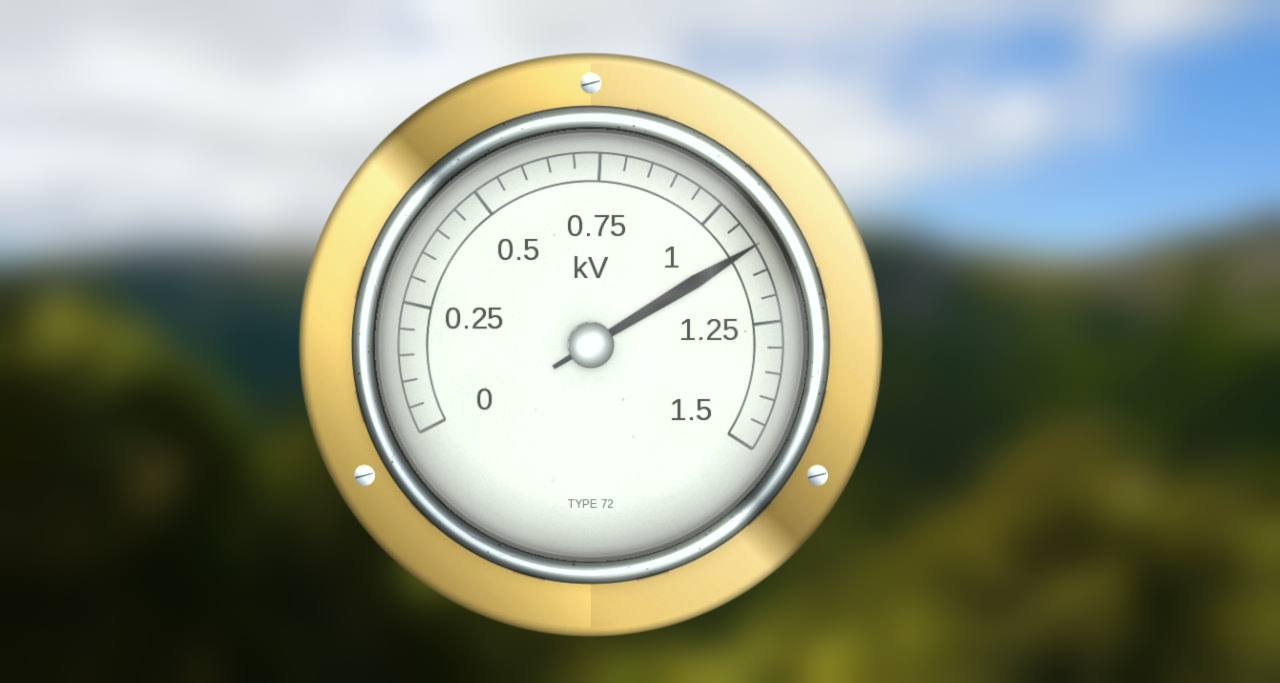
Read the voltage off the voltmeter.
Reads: 1.1 kV
